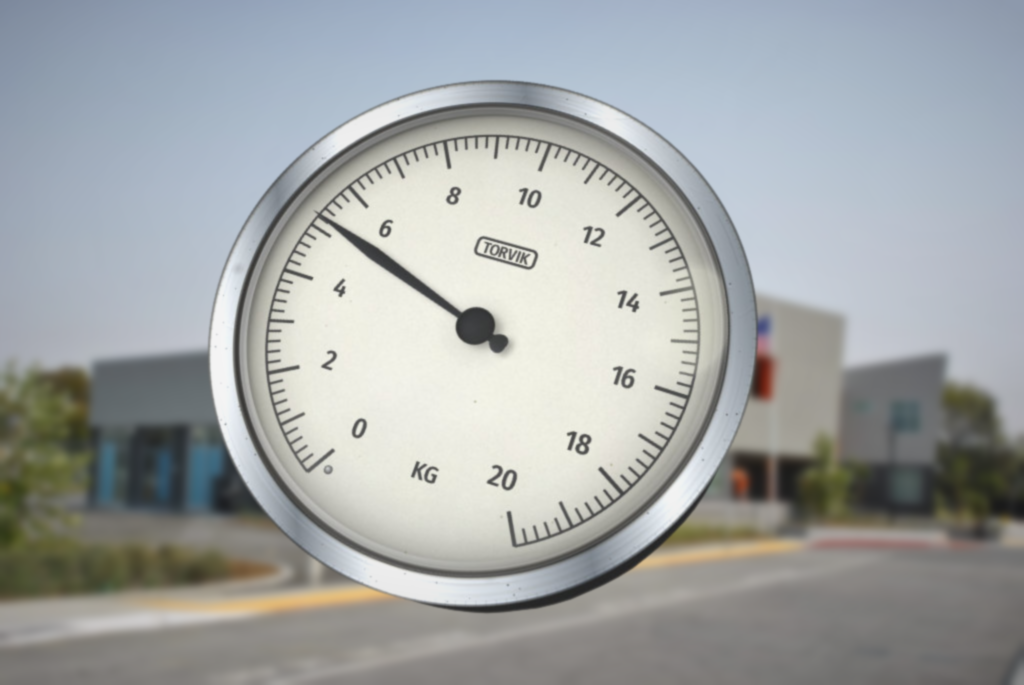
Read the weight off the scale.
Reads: 5.2 kg
